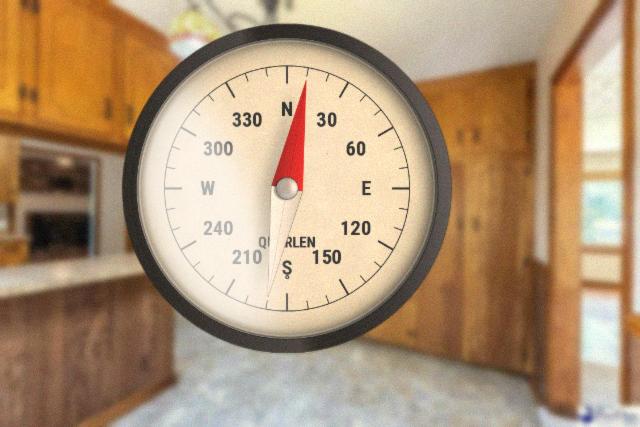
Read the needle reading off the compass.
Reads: 10 °
